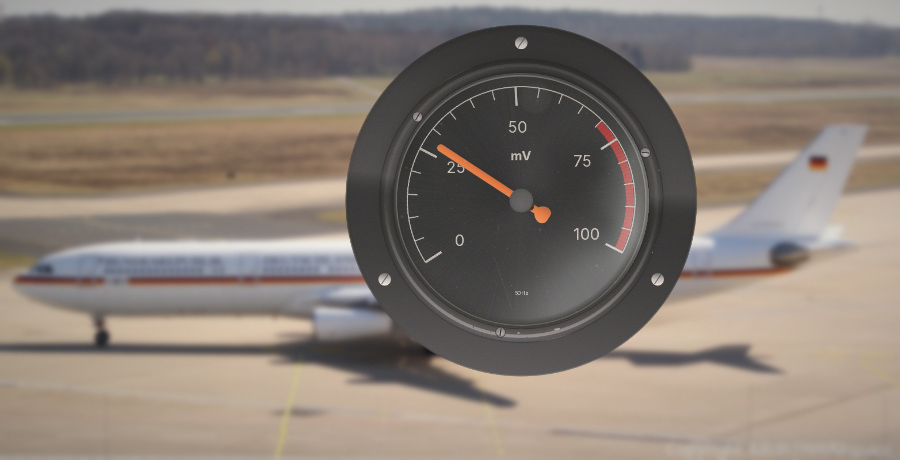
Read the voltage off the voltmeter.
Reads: 27.5 mV
